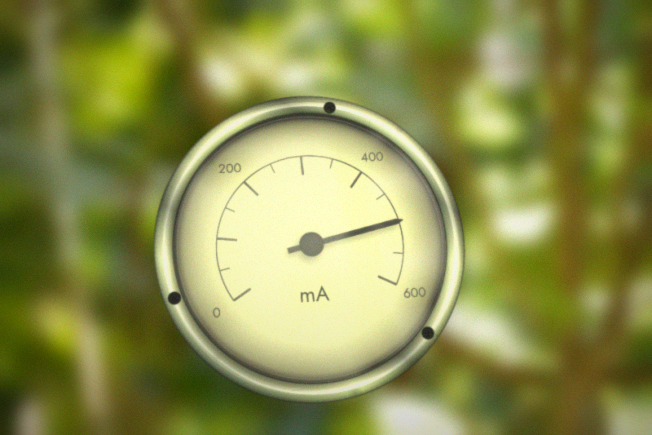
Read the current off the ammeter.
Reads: 500 mA
